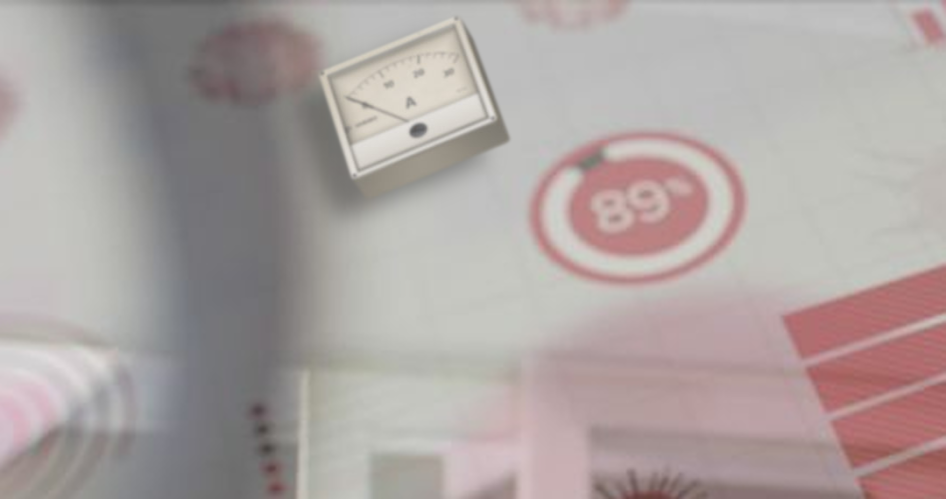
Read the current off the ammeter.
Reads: 0 A
